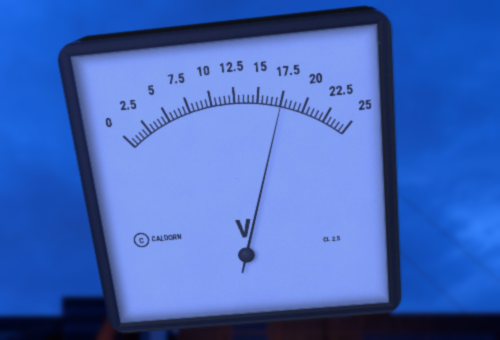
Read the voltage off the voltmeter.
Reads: 17.5 V
